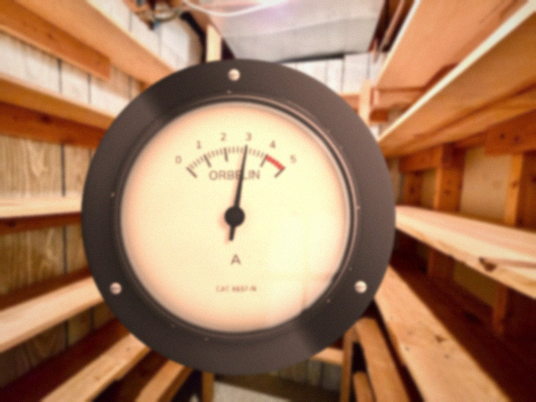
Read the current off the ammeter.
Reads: 3 A
